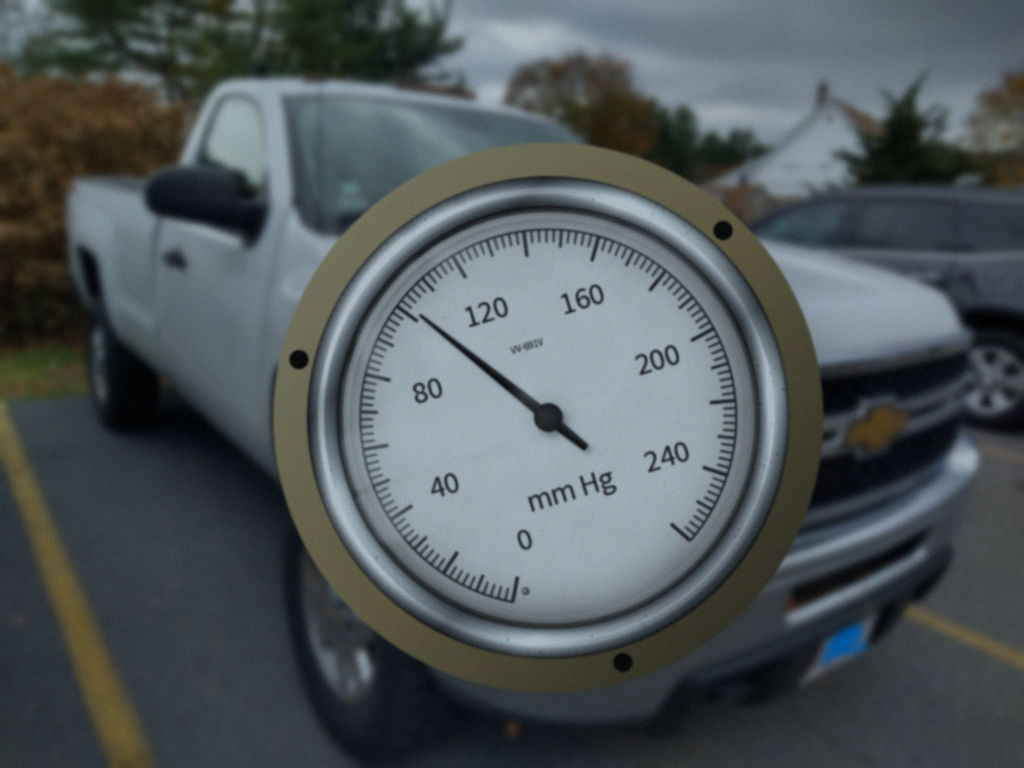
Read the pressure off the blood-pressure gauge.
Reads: 102 mmHg
